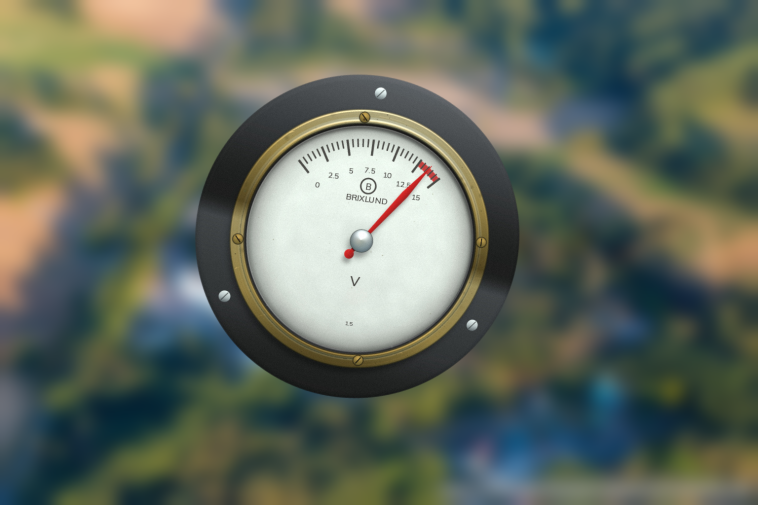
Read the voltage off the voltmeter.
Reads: 13.5 V
